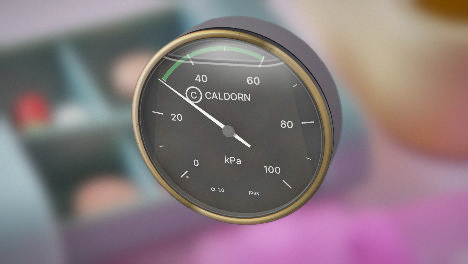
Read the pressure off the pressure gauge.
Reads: 30 kPa
